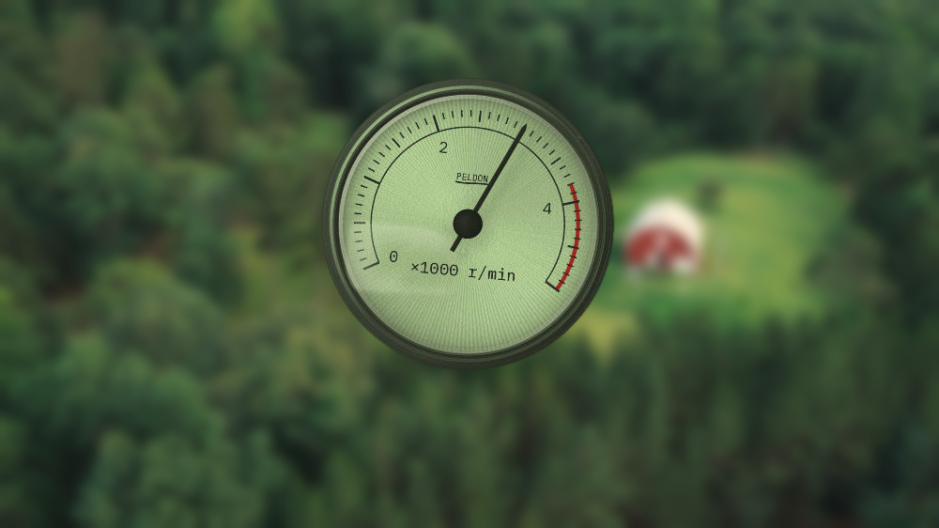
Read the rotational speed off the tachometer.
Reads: 3000 rpm
